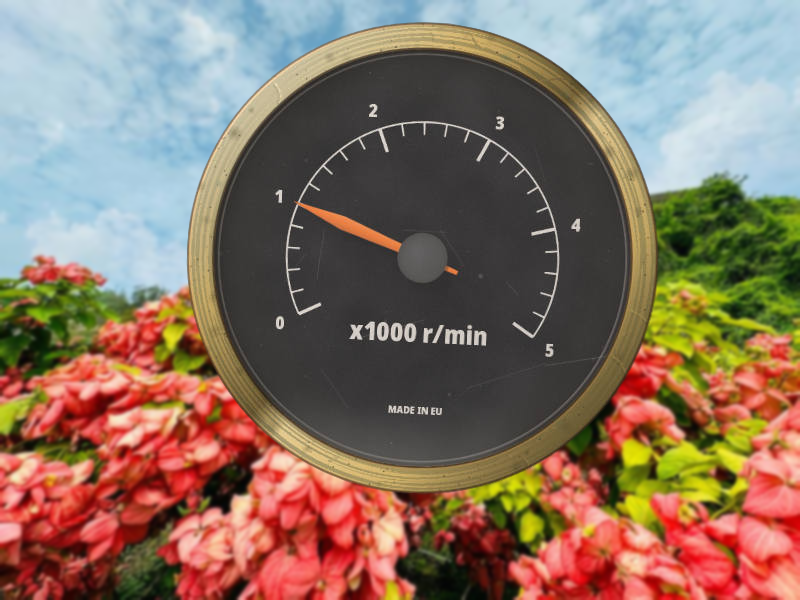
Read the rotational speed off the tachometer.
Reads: 1000 rpm
